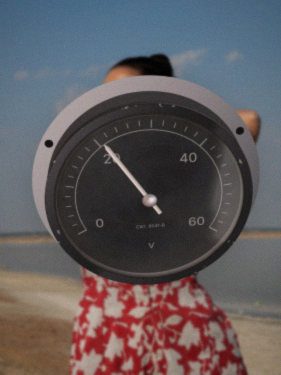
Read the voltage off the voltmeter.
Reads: 21 V
